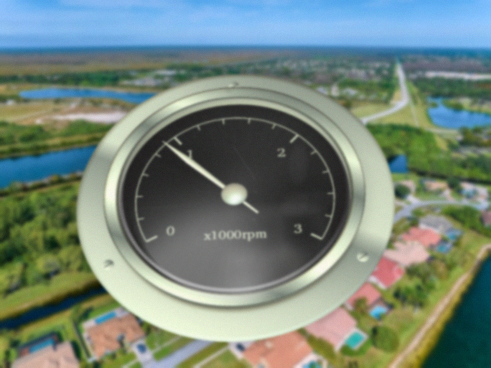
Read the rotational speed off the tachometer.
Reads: 900 rpm
